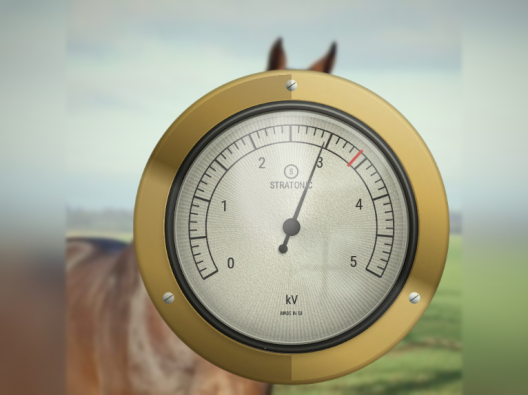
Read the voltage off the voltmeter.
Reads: 2.95 kV
